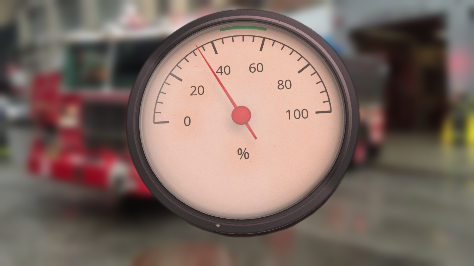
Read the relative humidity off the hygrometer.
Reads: 34 %
